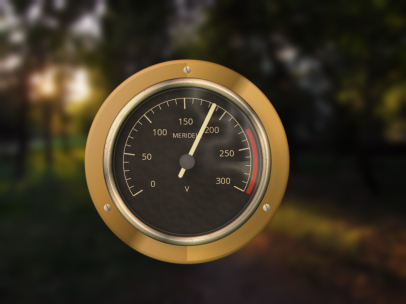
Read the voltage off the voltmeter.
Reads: 185 V
